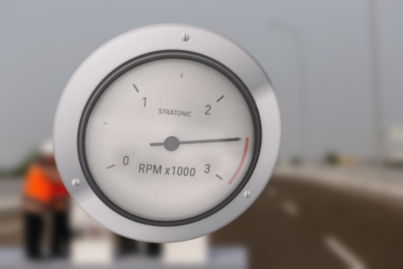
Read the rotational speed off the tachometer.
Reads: 2500 rpm
